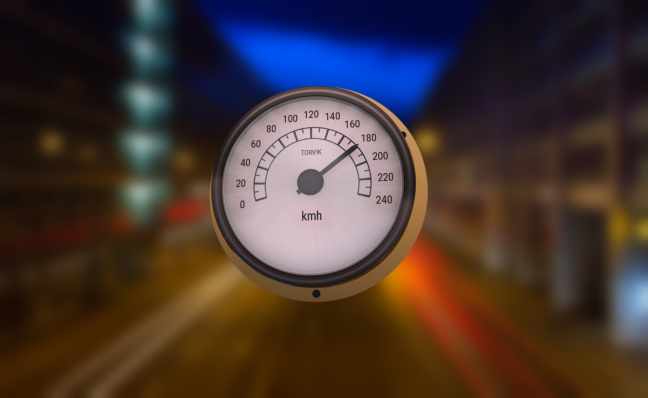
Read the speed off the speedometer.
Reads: 180 km/h
